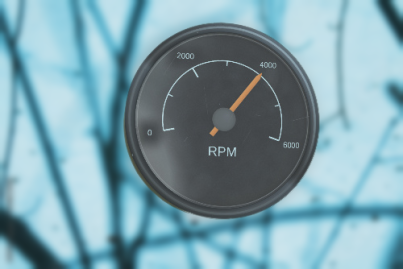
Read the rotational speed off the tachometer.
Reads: 4000 rpm
